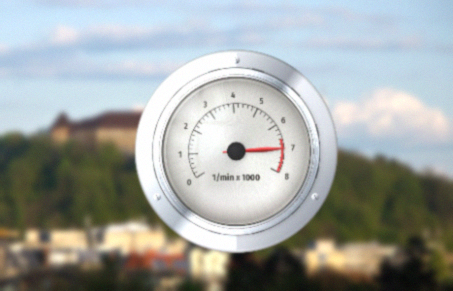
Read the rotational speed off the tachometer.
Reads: 7000 rpm
